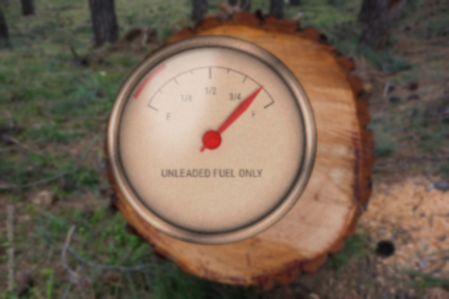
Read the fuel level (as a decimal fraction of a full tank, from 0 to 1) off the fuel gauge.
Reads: 0.875
